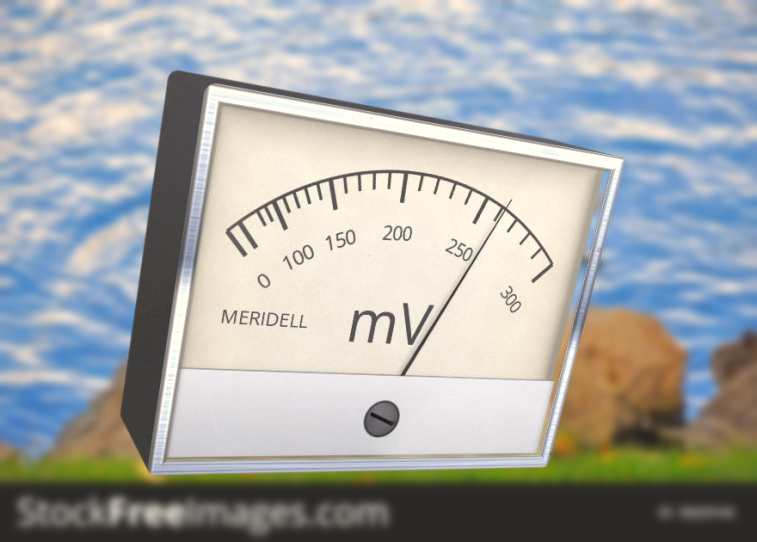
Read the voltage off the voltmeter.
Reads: 260 mV
